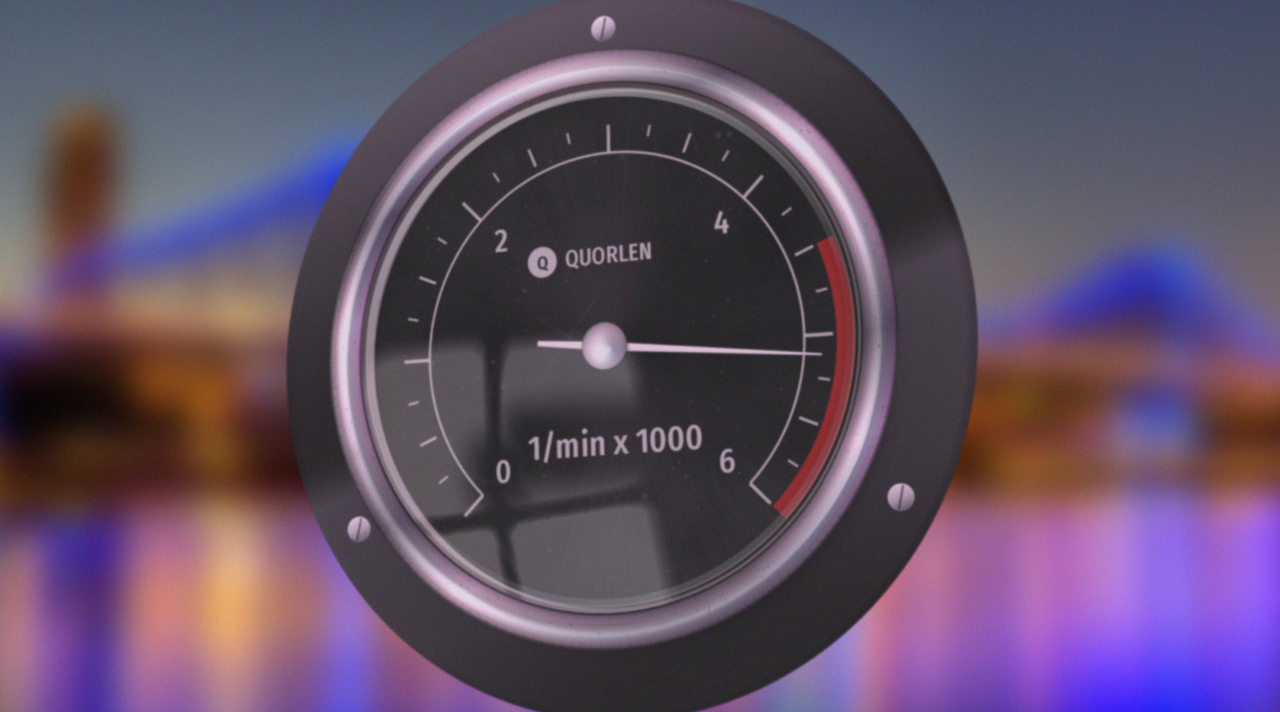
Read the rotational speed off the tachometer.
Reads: 5125 rpm
